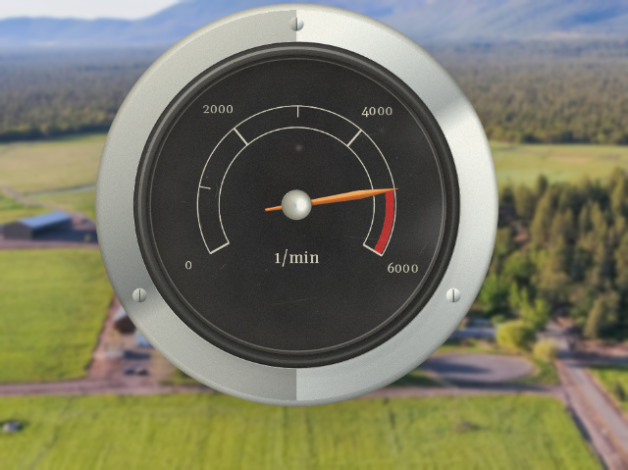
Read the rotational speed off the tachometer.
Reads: 5000 rpm
